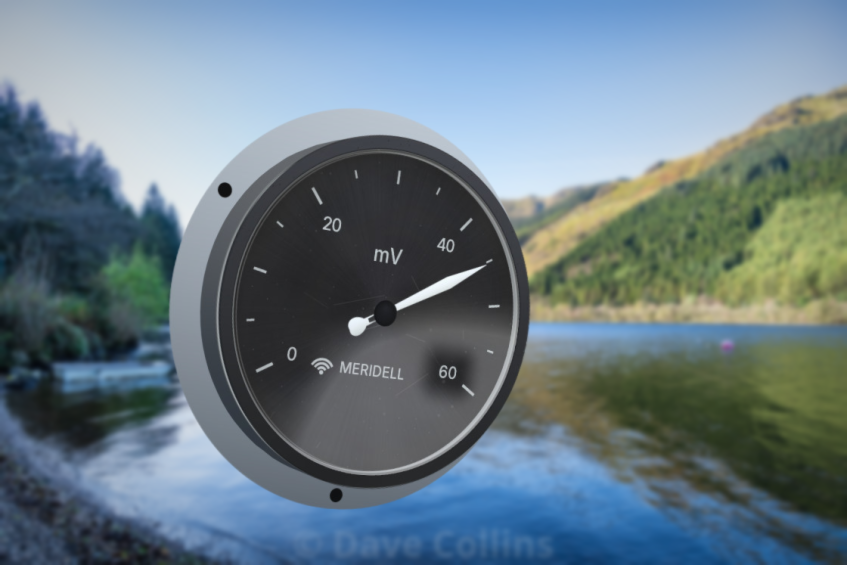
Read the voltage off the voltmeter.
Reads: 45 mV
